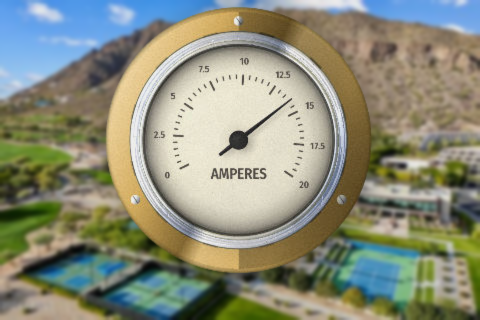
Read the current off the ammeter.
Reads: 14 A
